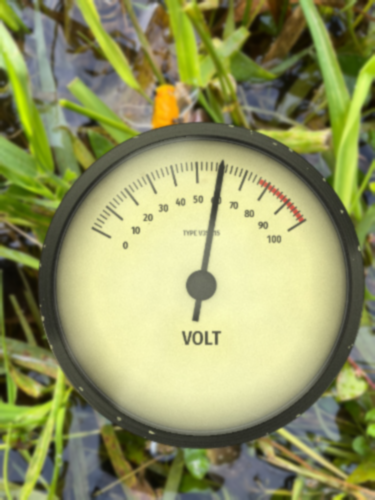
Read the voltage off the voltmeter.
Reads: 60 V
